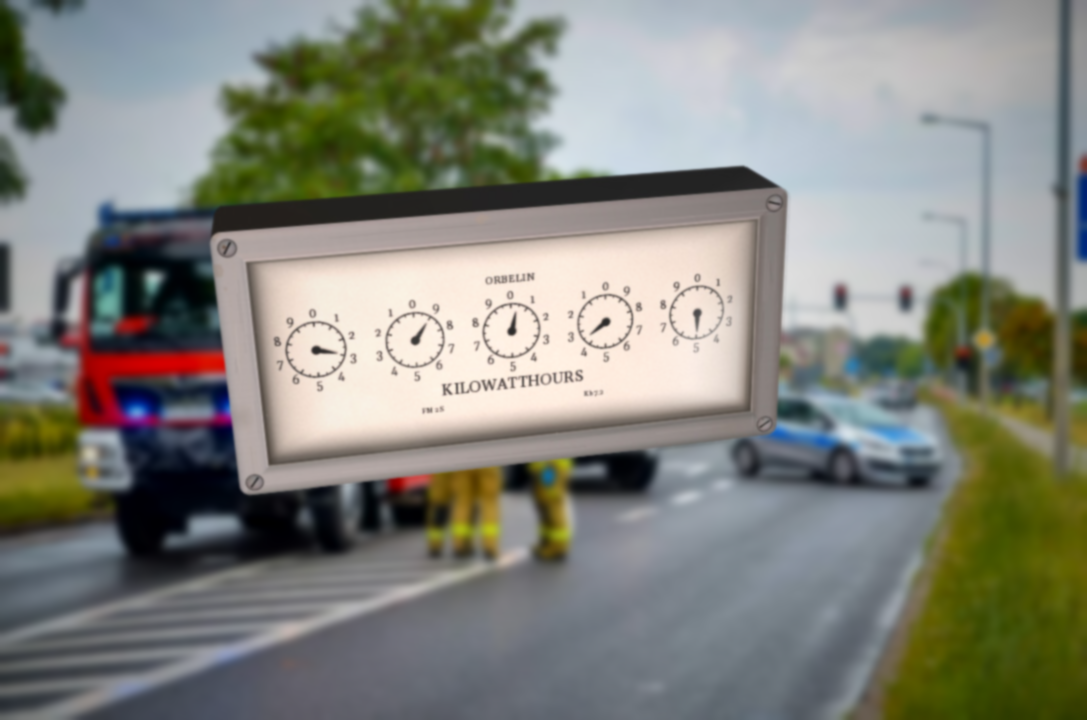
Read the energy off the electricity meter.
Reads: 29035 kWh
